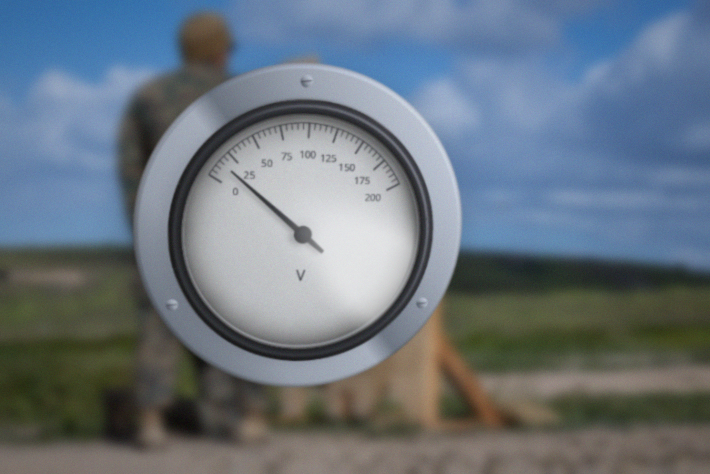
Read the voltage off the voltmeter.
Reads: 15 V
